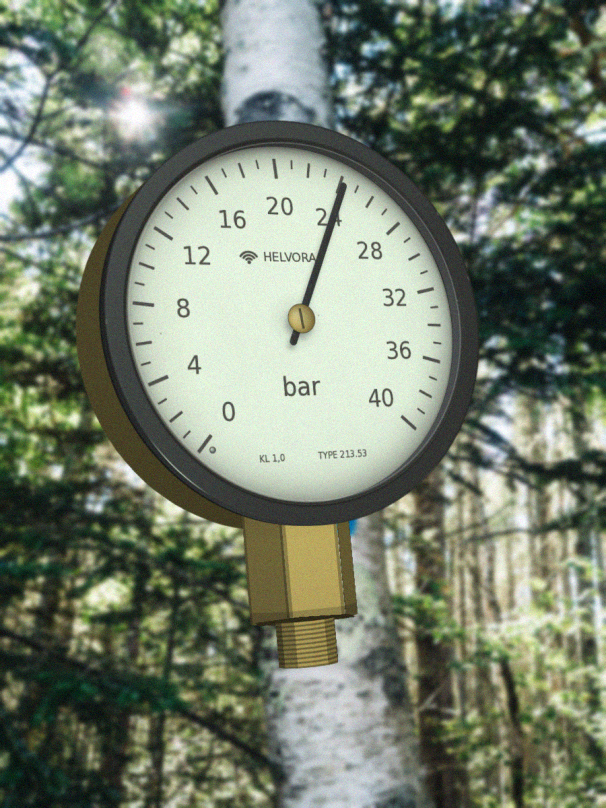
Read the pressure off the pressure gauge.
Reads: 24 bar
